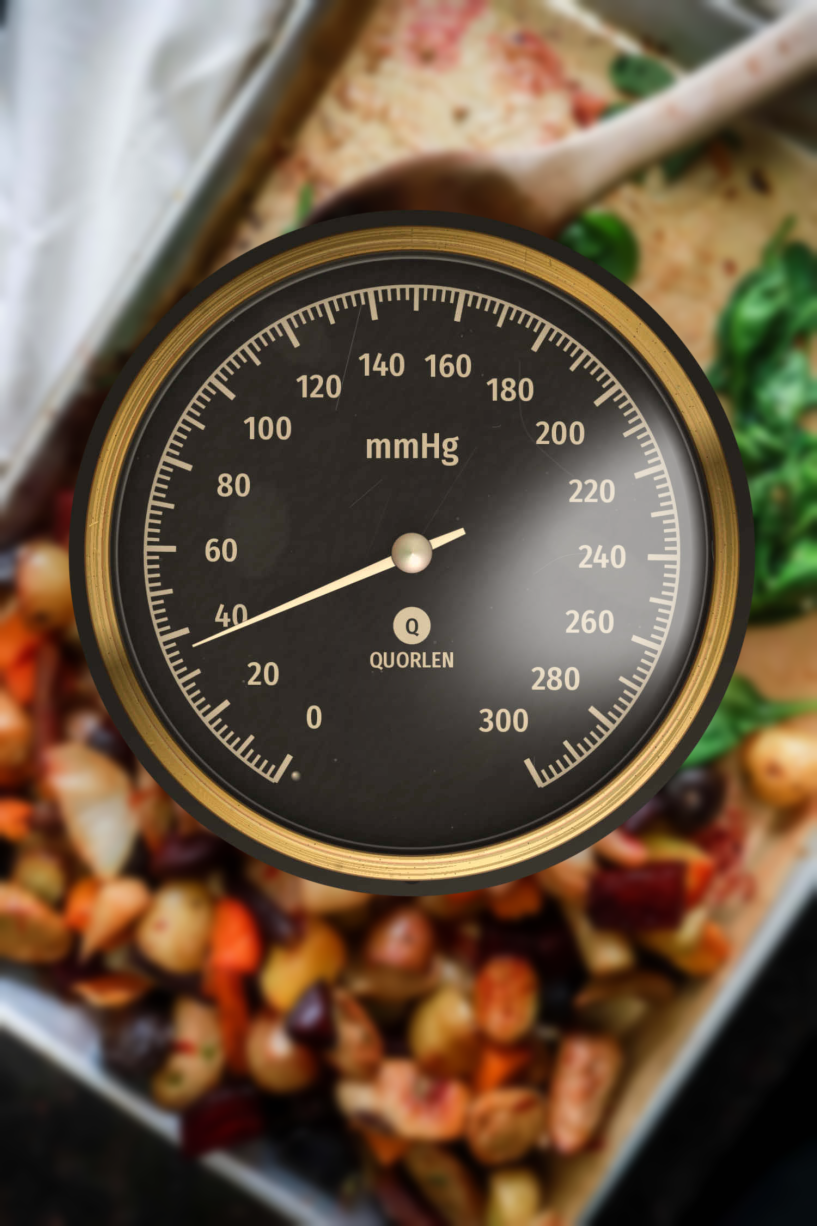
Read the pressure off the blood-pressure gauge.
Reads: 36 mmHg
